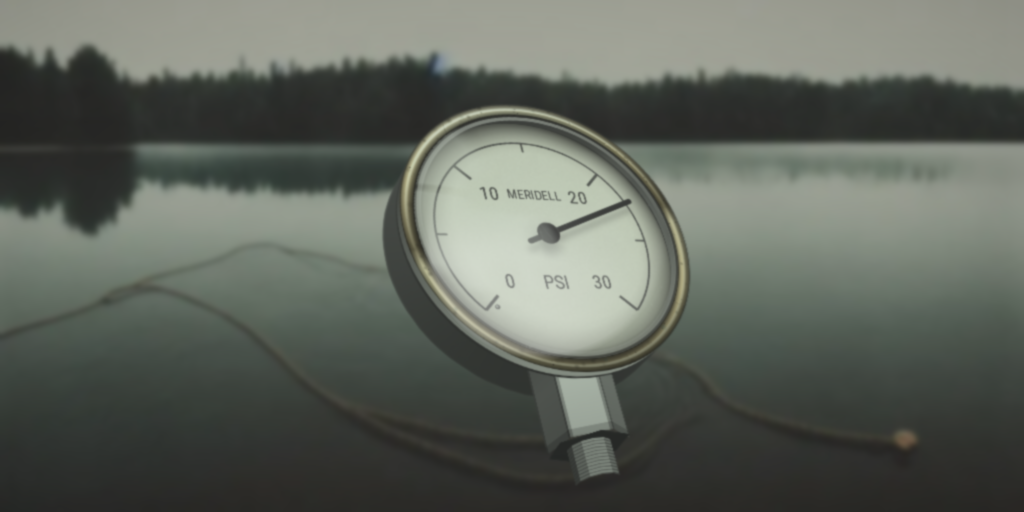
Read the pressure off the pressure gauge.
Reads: 22.5 psi
